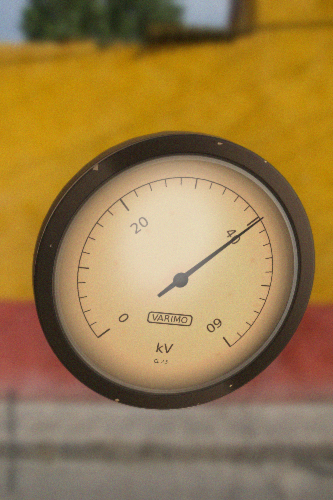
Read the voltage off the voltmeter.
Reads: 40 kV
